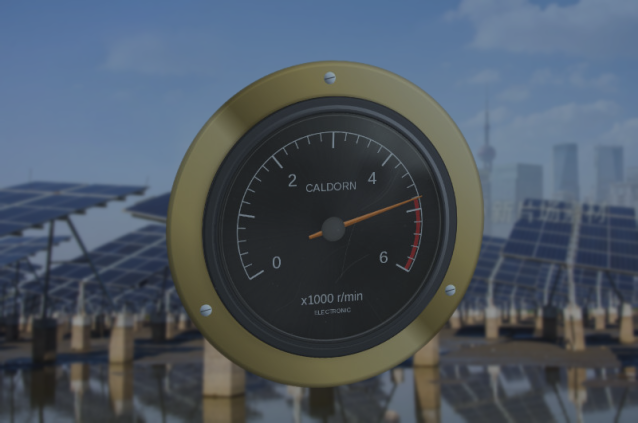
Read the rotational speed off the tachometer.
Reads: 4800 rpm
